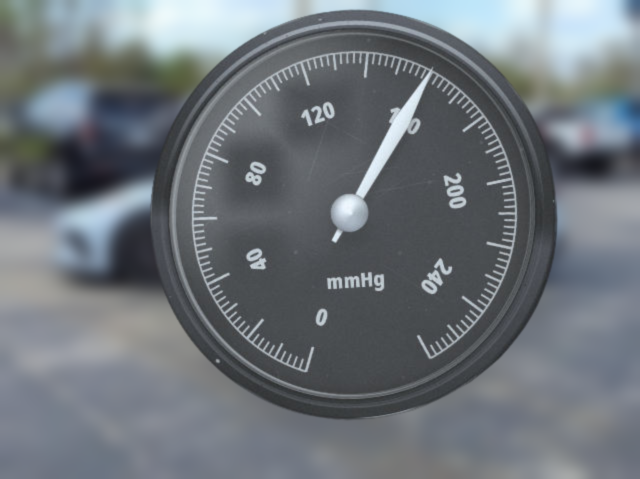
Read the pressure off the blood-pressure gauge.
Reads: 160 mmHg
